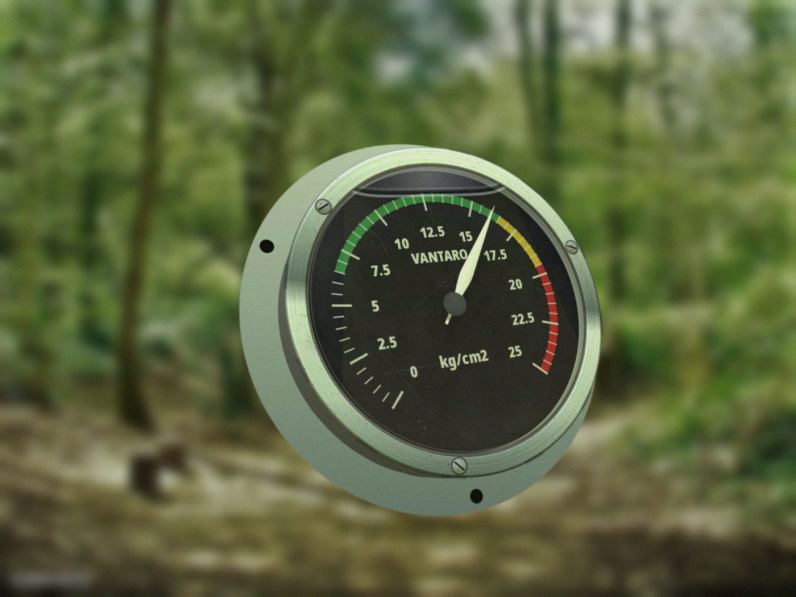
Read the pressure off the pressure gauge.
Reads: 16 kg/cm²
